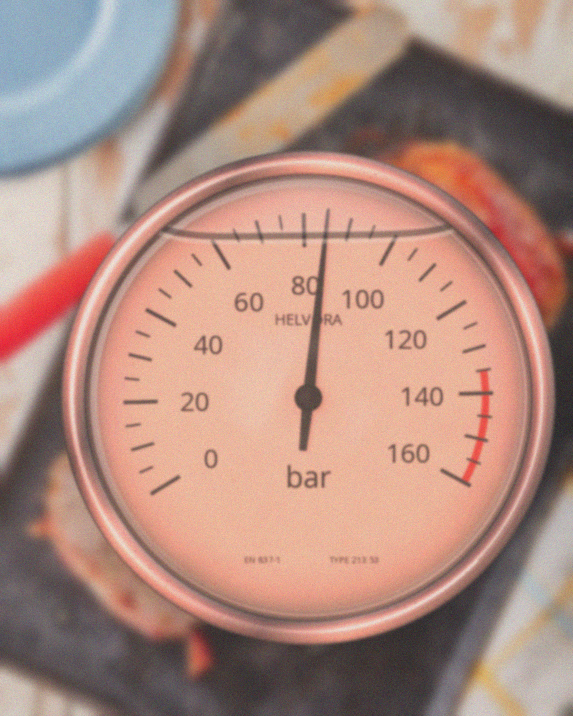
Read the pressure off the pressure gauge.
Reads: 85 bar
